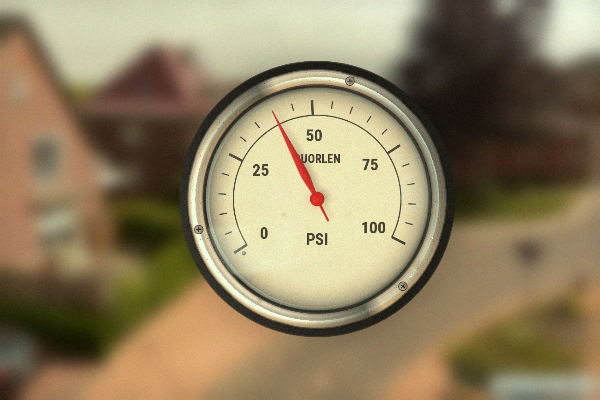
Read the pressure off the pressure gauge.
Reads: 40 psi
